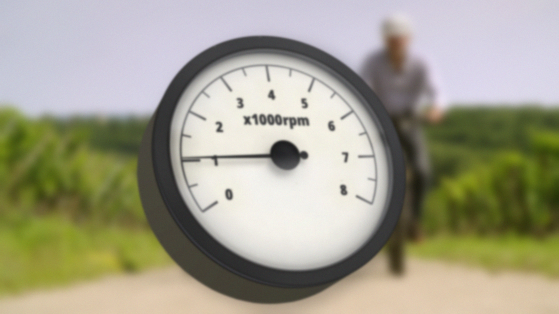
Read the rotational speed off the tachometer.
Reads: 1000 rpm
